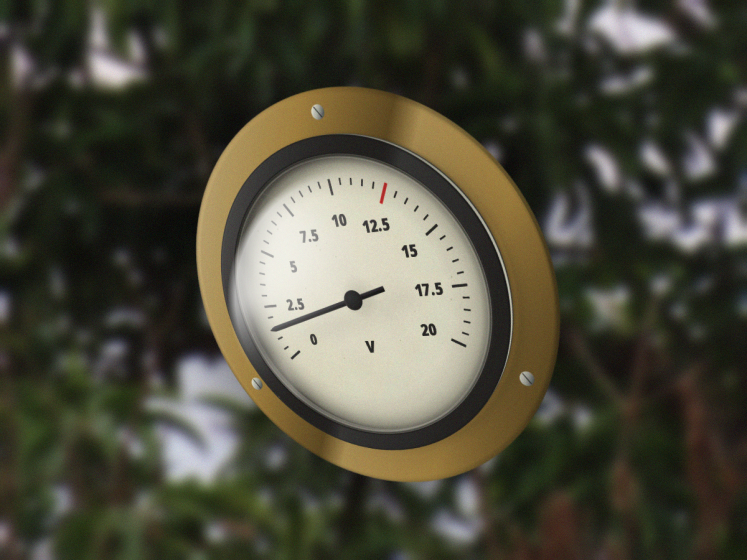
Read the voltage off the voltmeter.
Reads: 1.5 V
